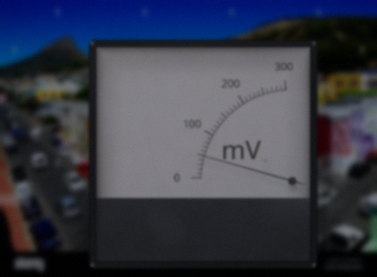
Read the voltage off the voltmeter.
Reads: 50 mV
